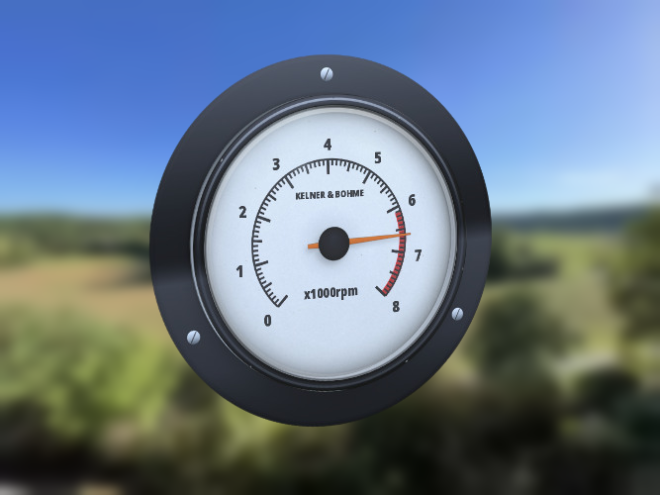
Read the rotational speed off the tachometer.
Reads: 6600 rpm
